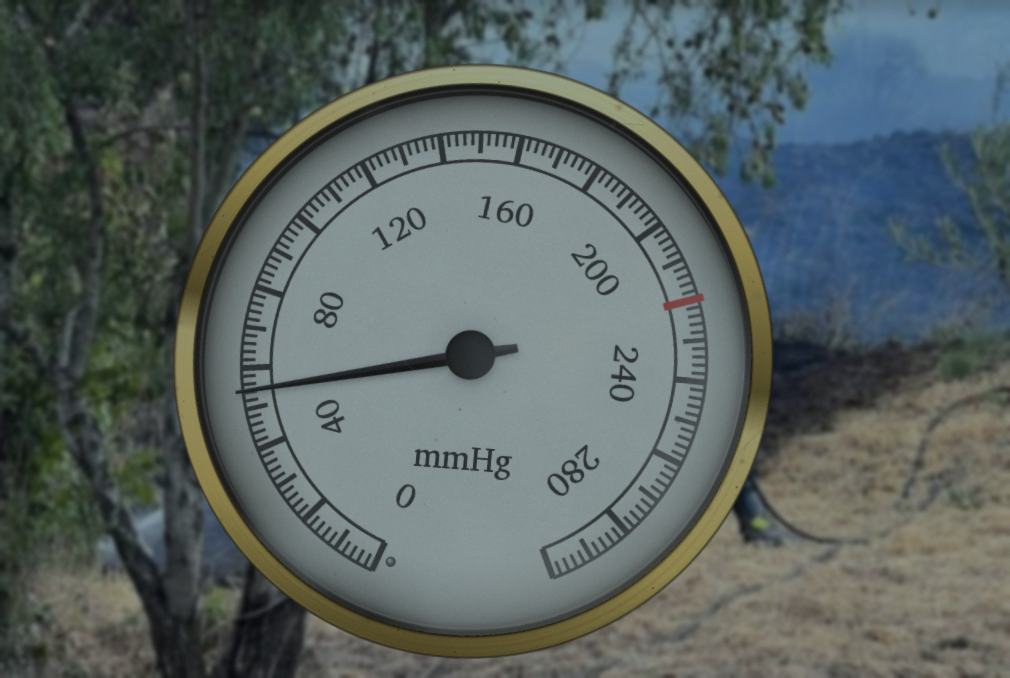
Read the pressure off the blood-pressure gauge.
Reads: 54 mmHg
